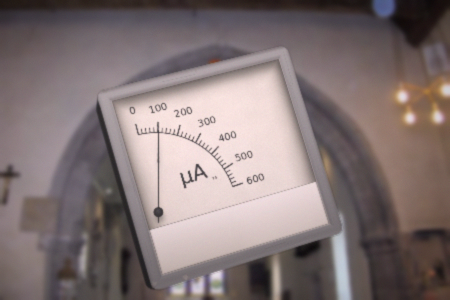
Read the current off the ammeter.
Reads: 100 µA
